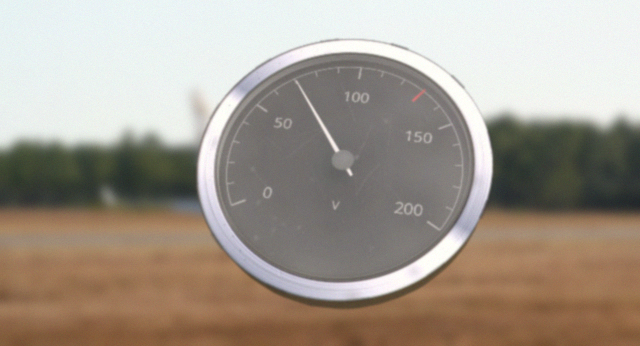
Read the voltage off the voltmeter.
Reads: 70 V
